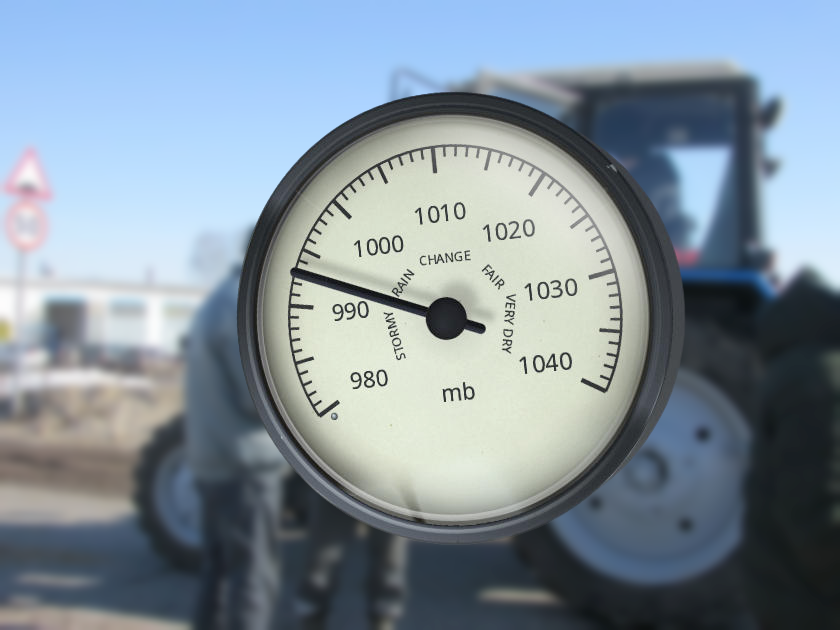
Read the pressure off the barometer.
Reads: 993 mbar
